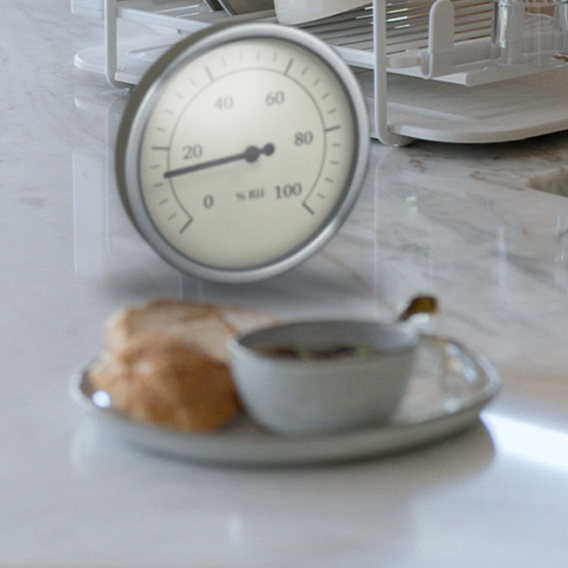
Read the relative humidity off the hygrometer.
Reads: 14 %
